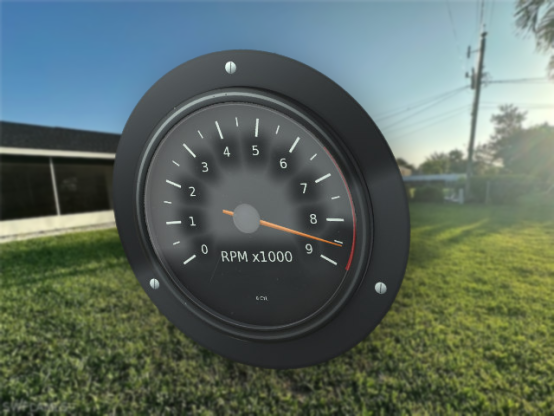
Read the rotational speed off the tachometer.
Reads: 8500 rpm
